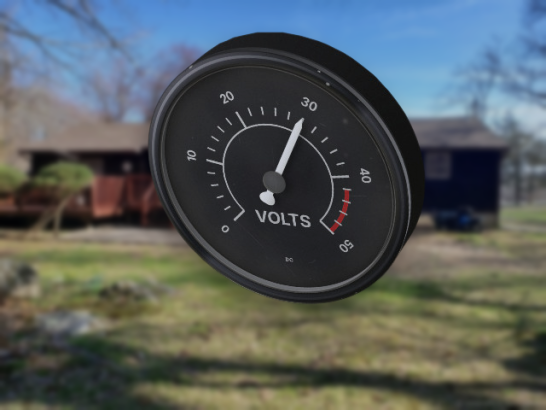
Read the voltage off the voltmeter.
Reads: 30 V
